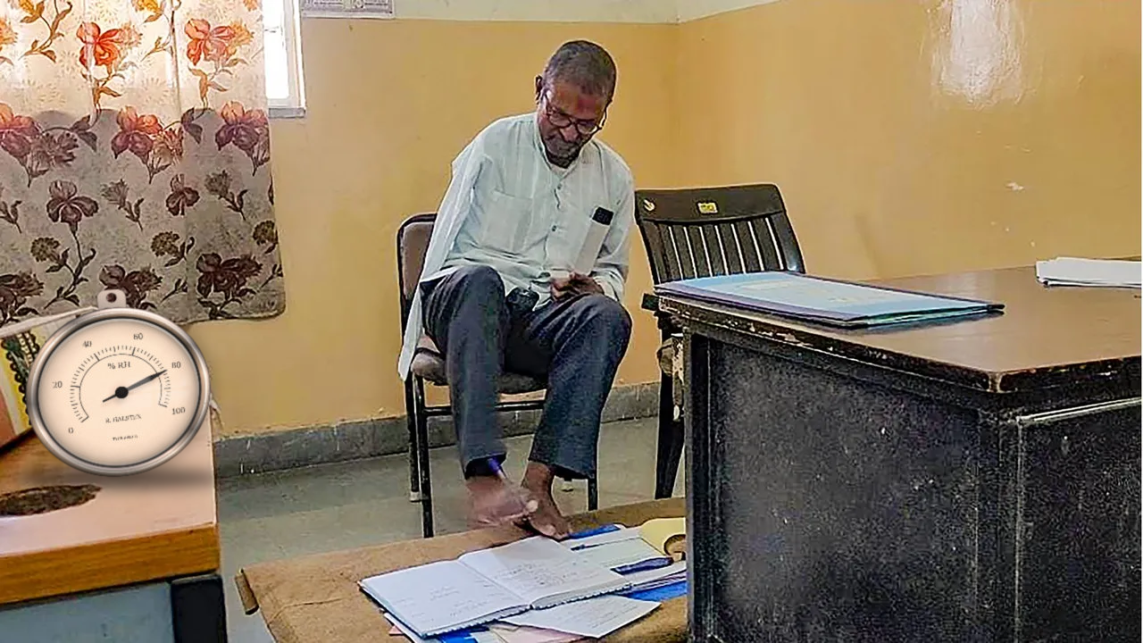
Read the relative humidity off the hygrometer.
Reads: 80 %
